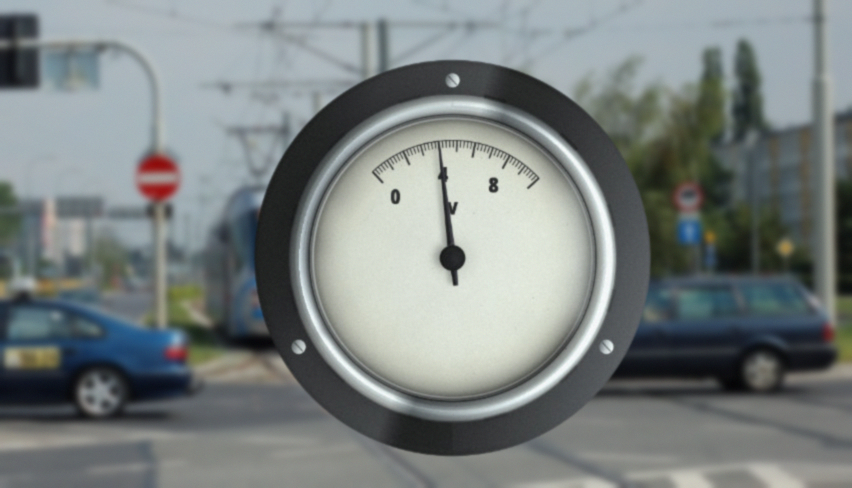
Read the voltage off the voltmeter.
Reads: 4 V
